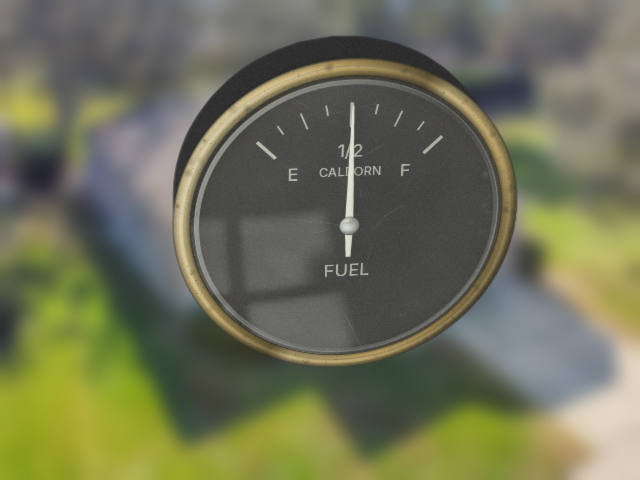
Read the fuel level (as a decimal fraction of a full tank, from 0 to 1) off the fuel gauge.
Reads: 0.5
